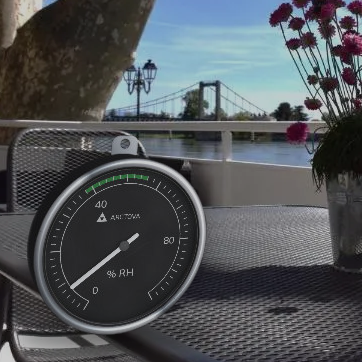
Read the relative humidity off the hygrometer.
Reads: 8 %
